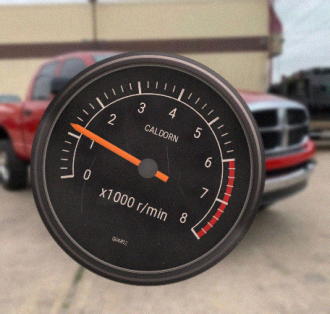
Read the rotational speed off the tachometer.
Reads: 1200 rpm
